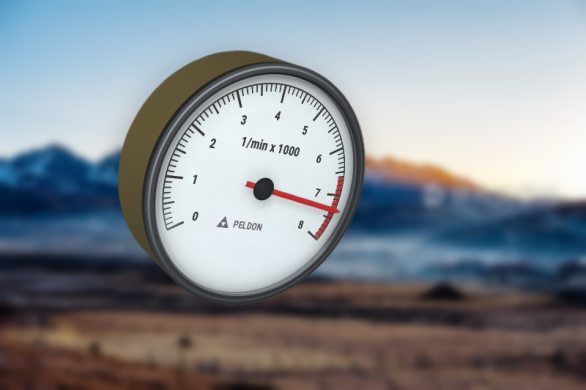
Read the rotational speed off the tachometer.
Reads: 7300 rpm
